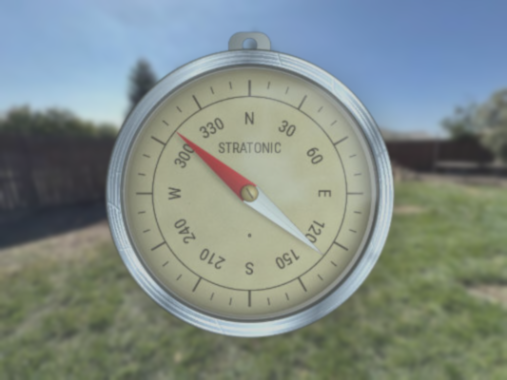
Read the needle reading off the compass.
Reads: 310 °
